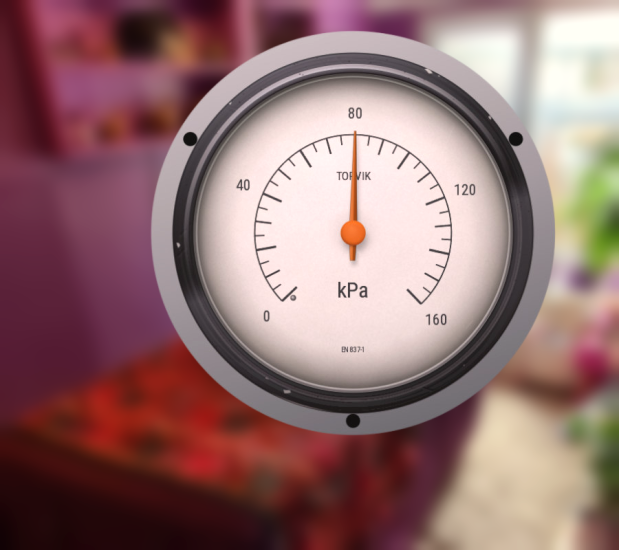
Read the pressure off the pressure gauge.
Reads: 80 kPa
